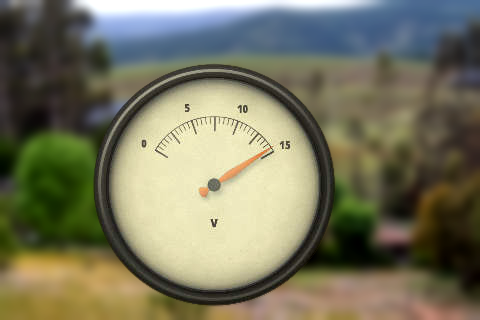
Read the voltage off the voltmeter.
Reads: 14.5 V
